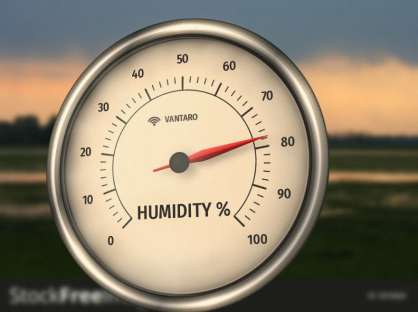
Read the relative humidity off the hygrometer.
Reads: 78 %
